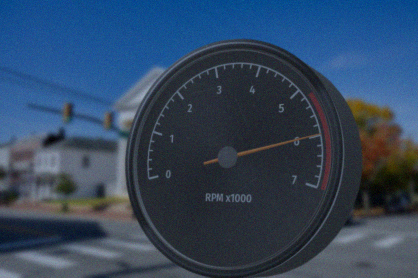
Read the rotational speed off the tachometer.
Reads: 6000 rpm
